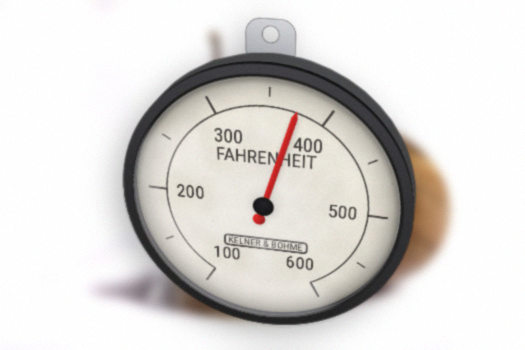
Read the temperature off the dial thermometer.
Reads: 375 °F
